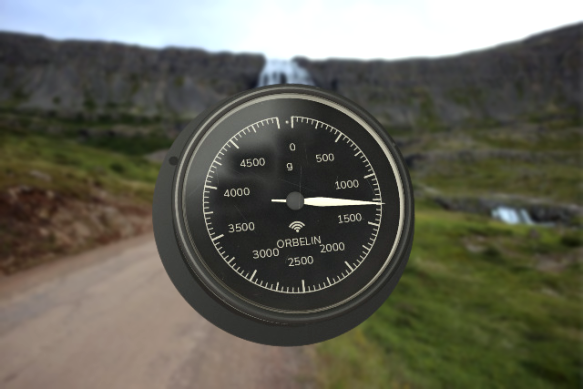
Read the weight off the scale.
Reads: 1300 g
